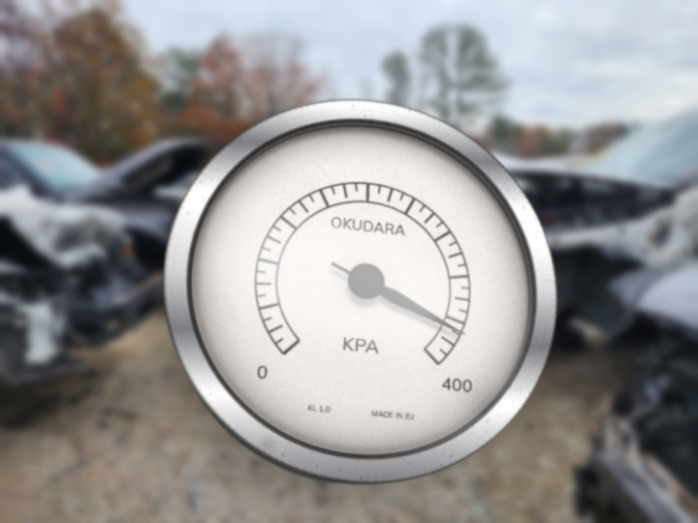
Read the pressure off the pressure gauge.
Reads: 370 kPa
